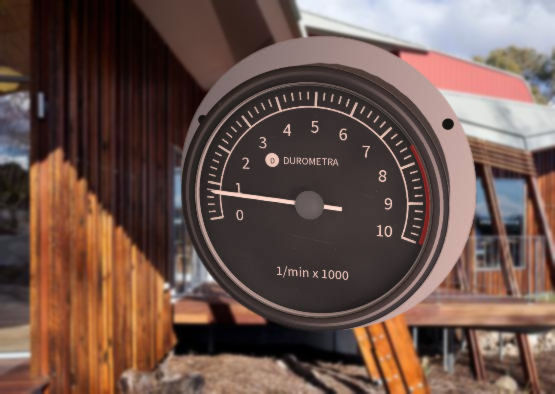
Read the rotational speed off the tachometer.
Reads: 800 rpm
